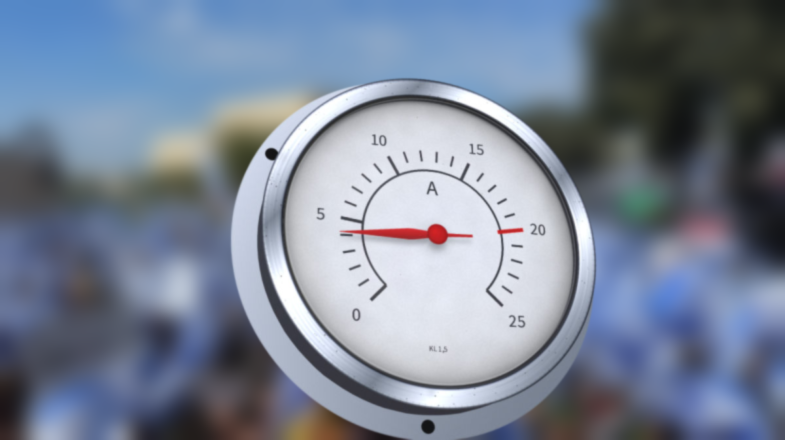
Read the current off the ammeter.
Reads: 4 A
